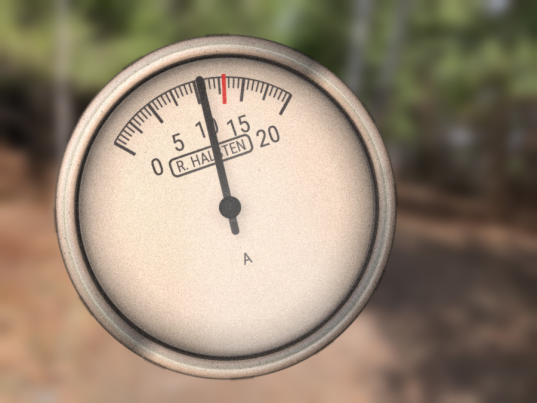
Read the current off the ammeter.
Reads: 10.5 A
